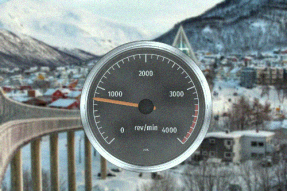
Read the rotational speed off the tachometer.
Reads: 800 rpm
